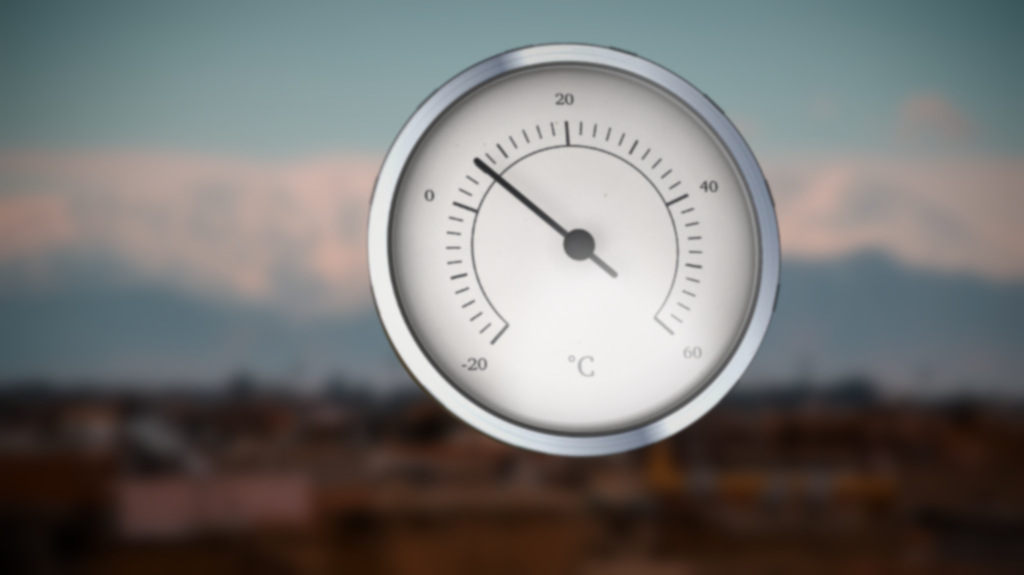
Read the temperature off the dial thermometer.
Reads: 6 °C
